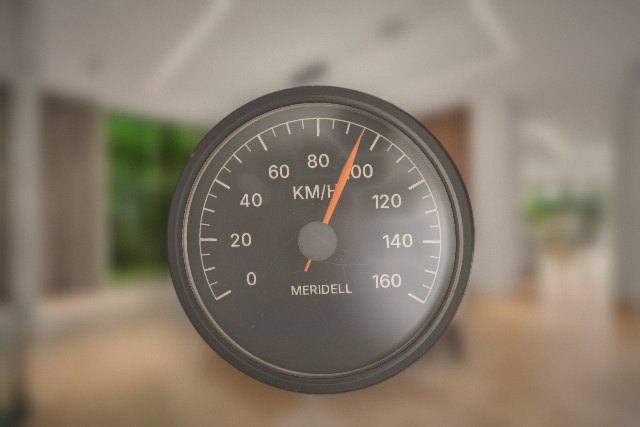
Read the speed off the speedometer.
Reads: 95 km/h
